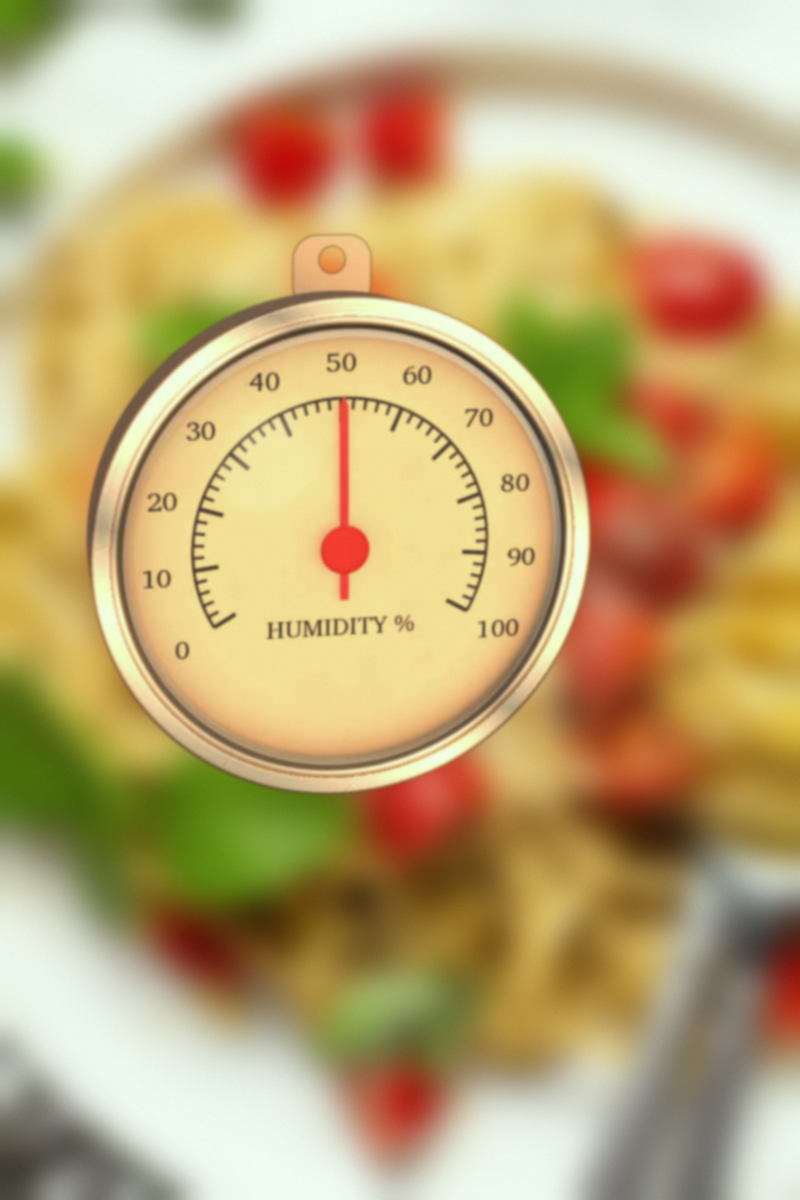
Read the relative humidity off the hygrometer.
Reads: 50 %
